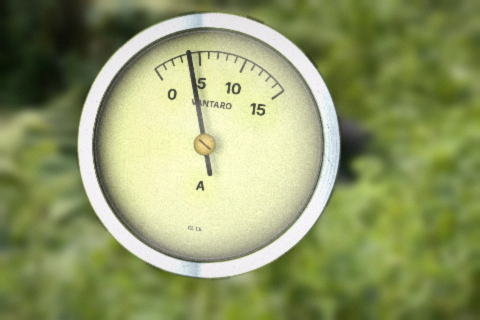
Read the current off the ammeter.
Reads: 4 A
